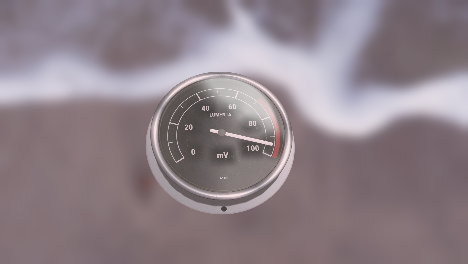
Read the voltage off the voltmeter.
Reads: 95 mV
